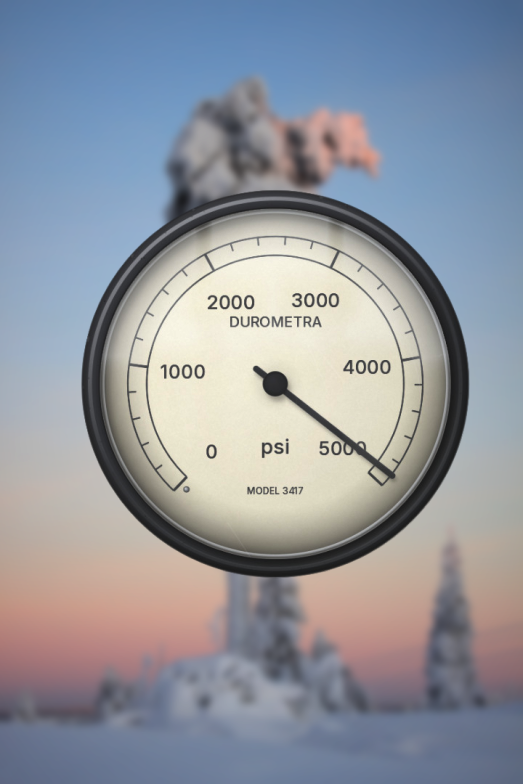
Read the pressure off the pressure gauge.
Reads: 4900 psi
